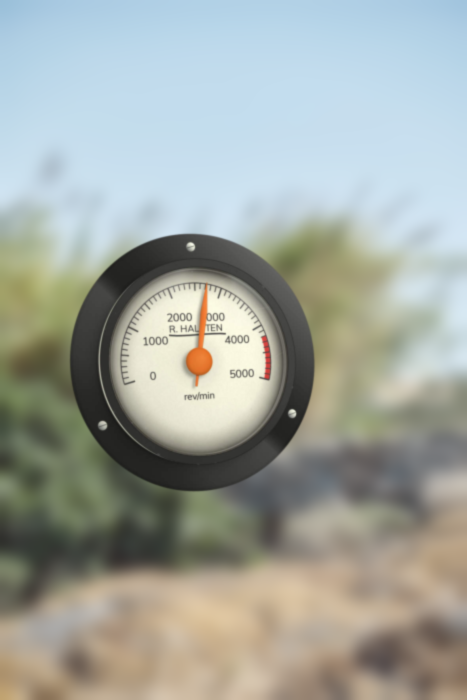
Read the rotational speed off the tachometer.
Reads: 2700 rpm
